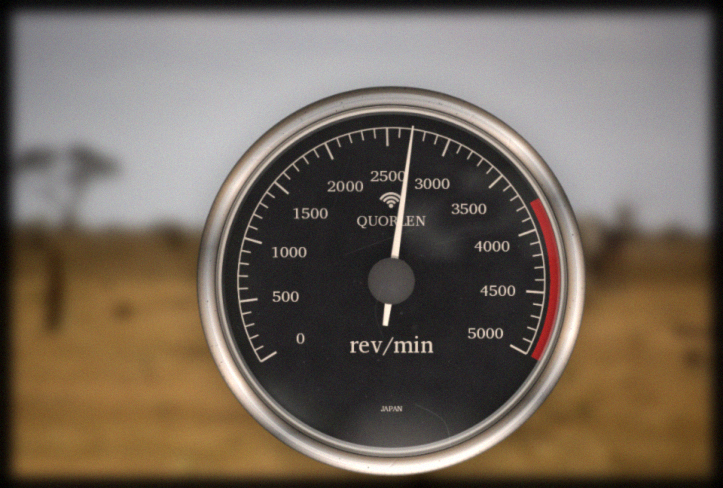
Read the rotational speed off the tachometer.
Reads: 2700 rpm
